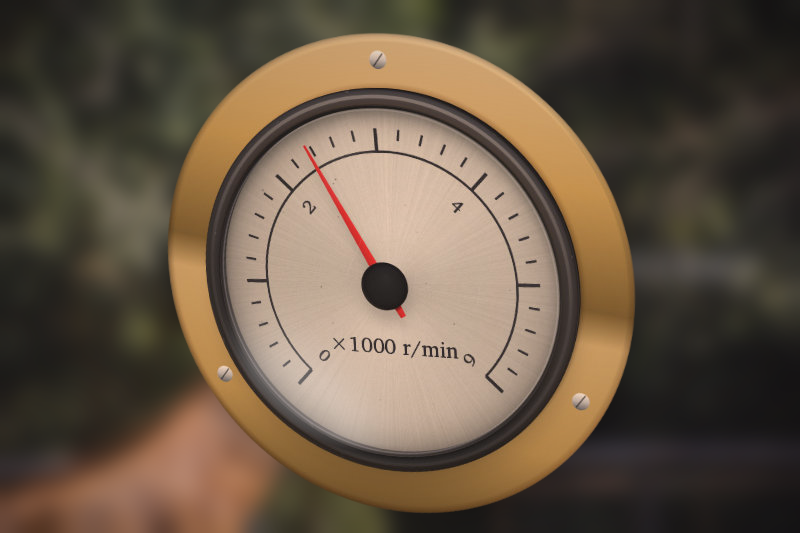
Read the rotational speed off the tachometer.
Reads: 2400 rpm
